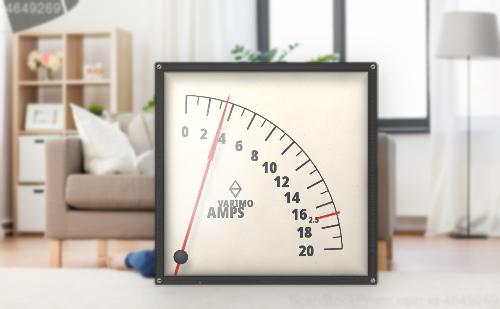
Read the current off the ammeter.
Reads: 3.5 A
